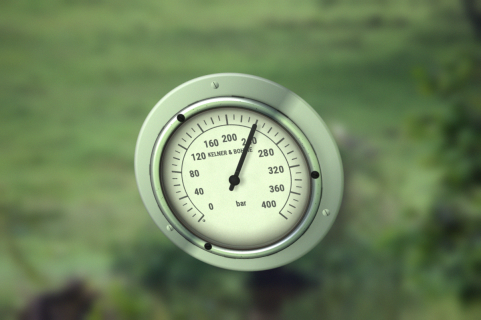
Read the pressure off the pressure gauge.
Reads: 240 bar
